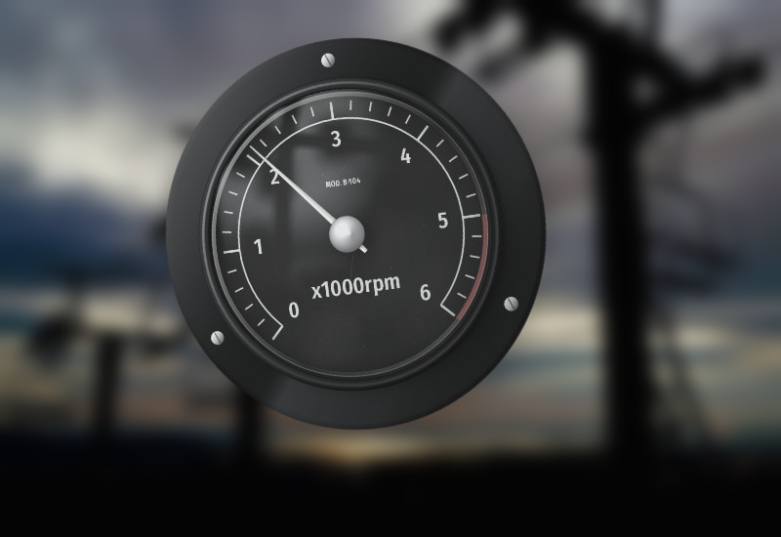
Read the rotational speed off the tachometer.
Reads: 2100 rpm
